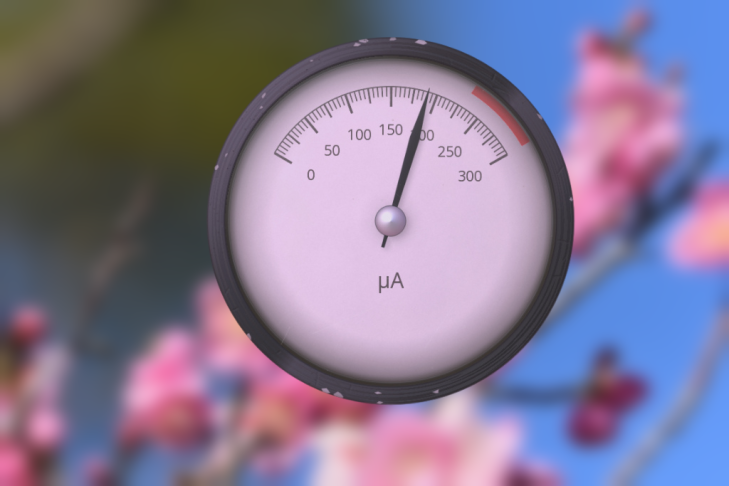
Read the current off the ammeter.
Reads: 190 µA
